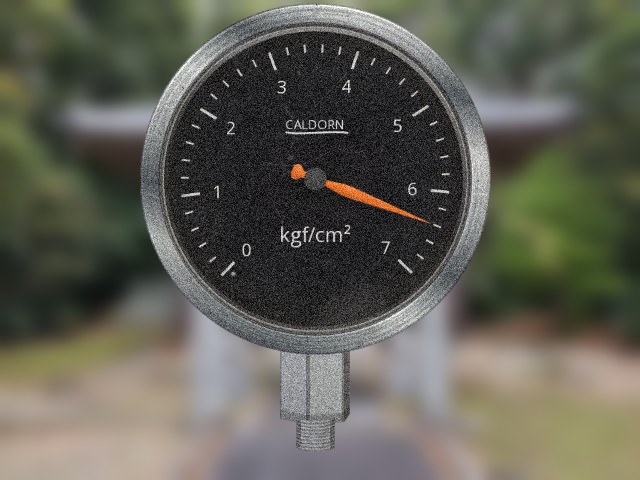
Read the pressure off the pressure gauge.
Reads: 6.4 kg/cm²
